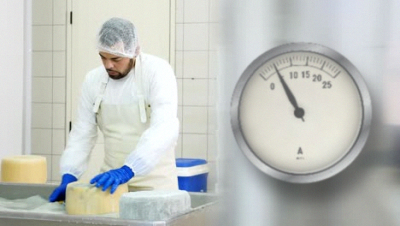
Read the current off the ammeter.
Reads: 5 A
